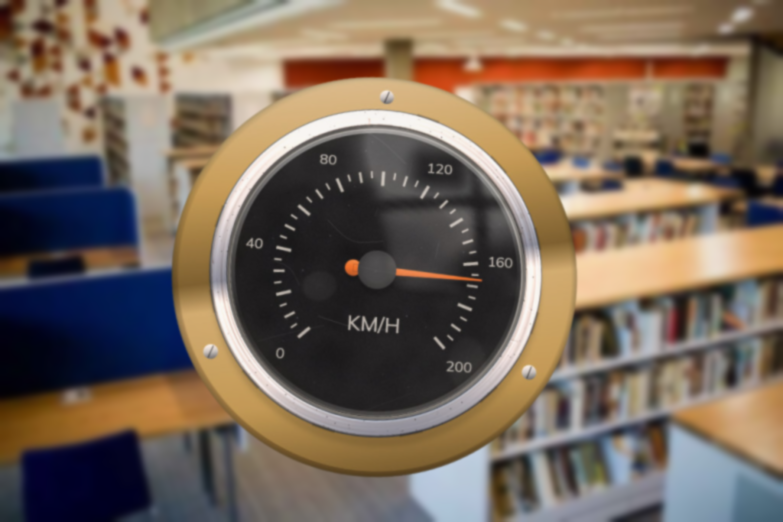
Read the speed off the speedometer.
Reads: 167.5 km/h
